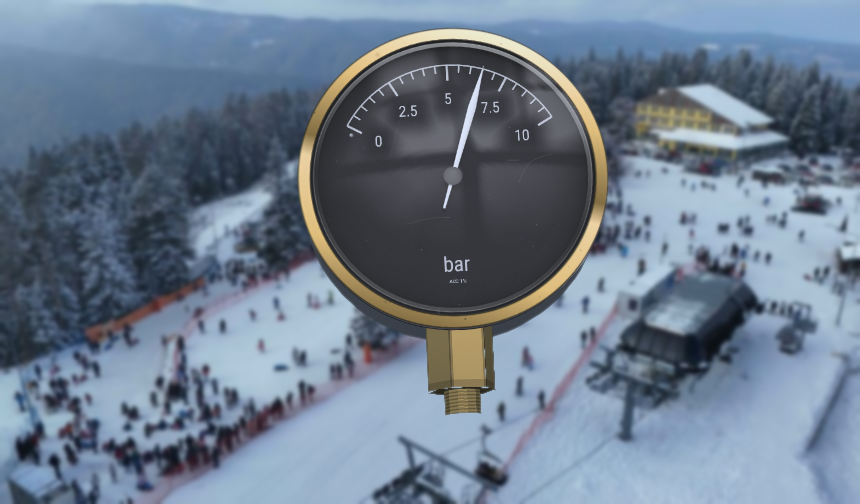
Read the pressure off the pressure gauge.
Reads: 6.5 bar
